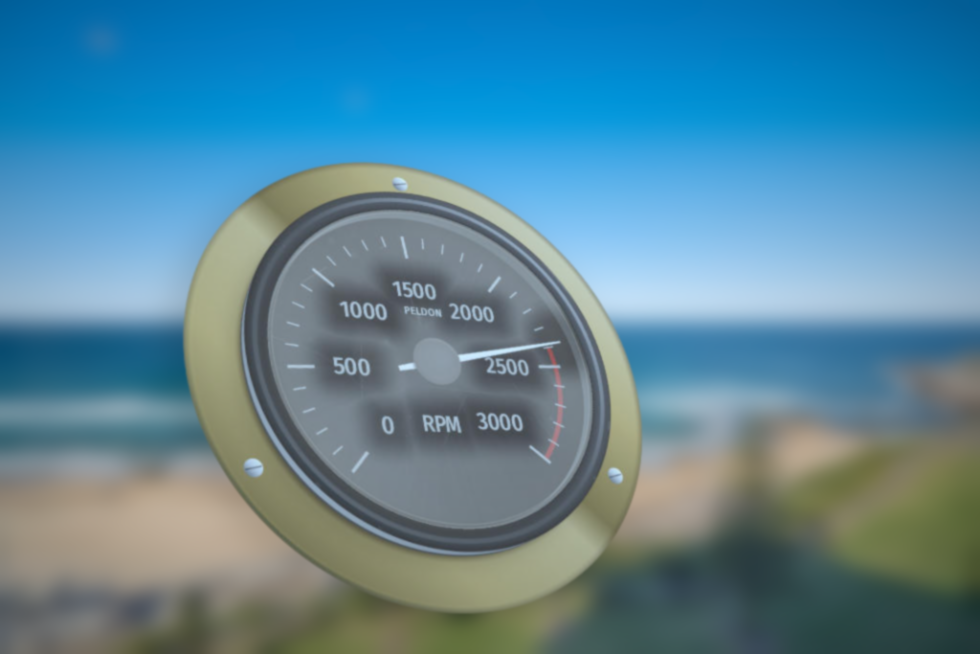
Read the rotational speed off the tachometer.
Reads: 2400 rpm
